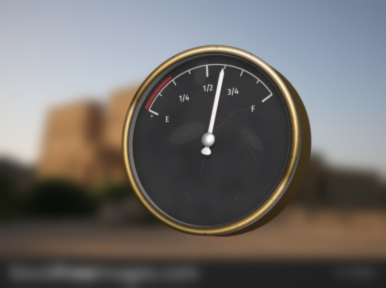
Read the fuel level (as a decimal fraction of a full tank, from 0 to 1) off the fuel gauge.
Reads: 0.625
